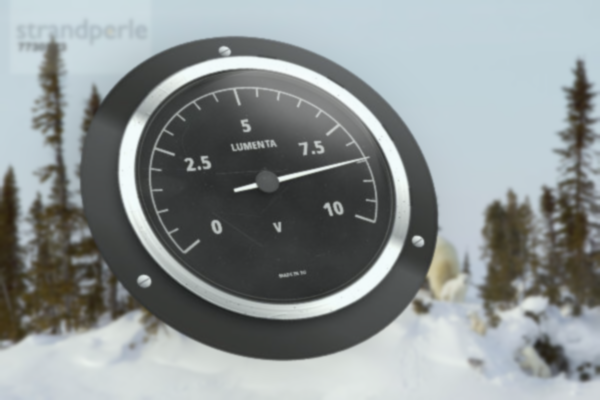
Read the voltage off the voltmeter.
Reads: 8.5 V
